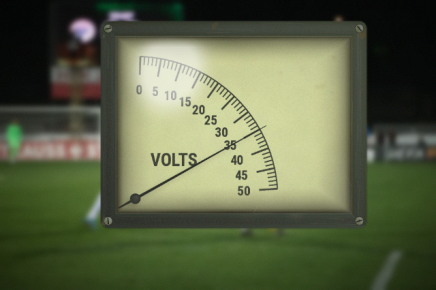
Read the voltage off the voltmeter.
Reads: 35 V
